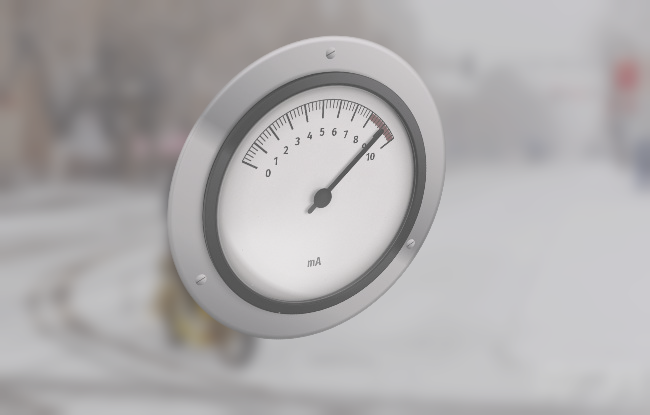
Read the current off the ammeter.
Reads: 9 mA
